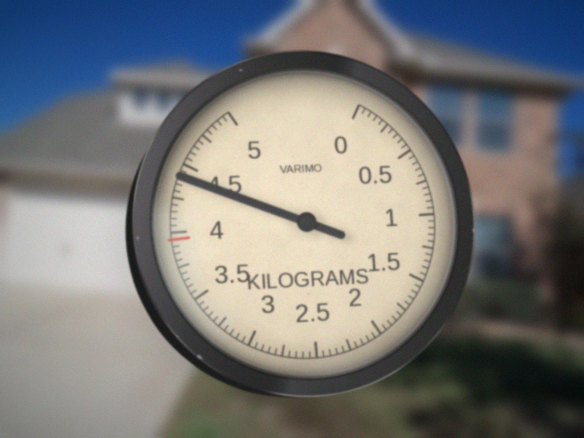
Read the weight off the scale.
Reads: 4.4 kg
